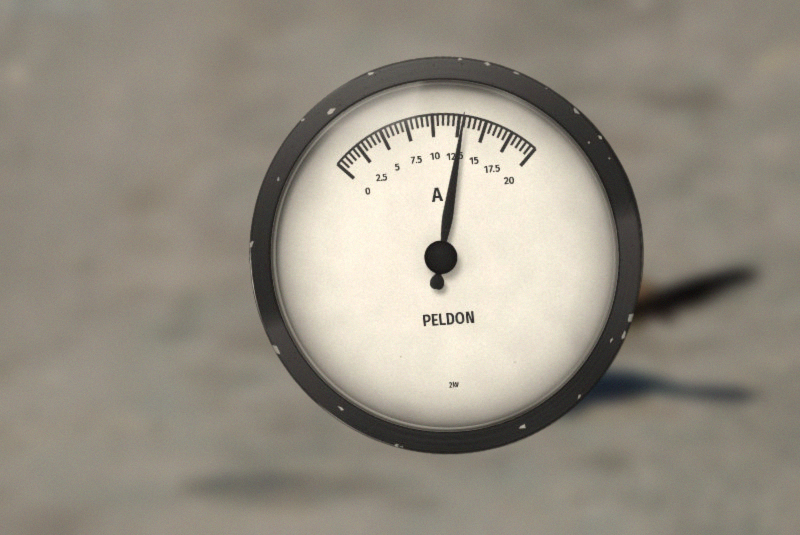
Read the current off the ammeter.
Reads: 13 A
